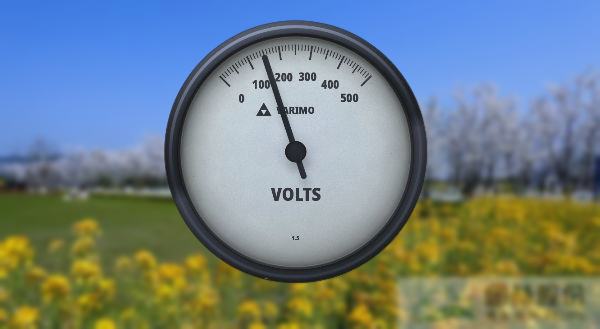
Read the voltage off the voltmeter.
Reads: 150 V
